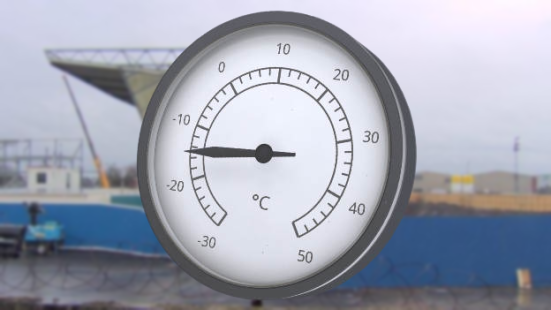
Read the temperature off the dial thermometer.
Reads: -15 °C
